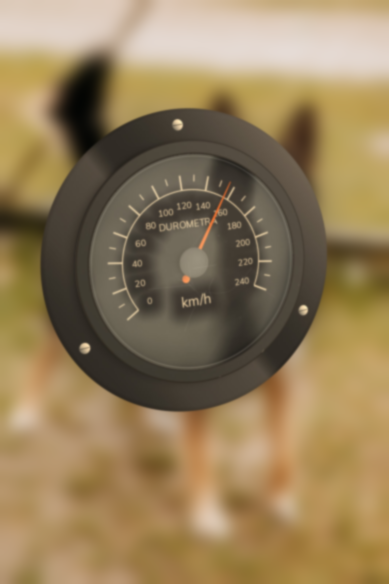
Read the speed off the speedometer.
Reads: 155 km/h
